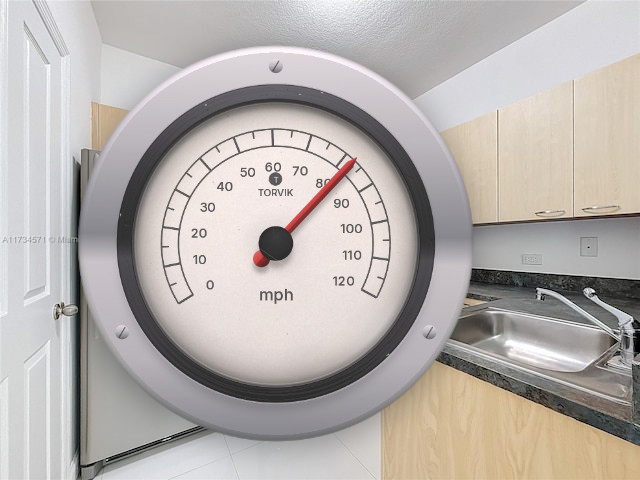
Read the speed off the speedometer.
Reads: 82.5 mph
